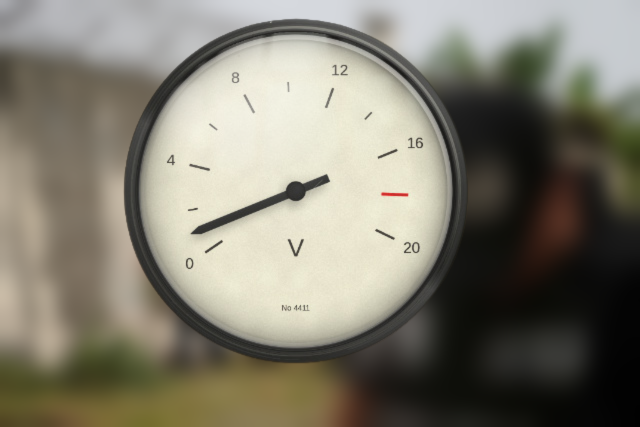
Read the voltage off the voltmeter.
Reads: 1 V
